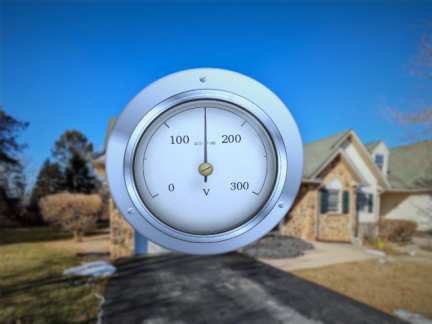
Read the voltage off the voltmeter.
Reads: 150 V
